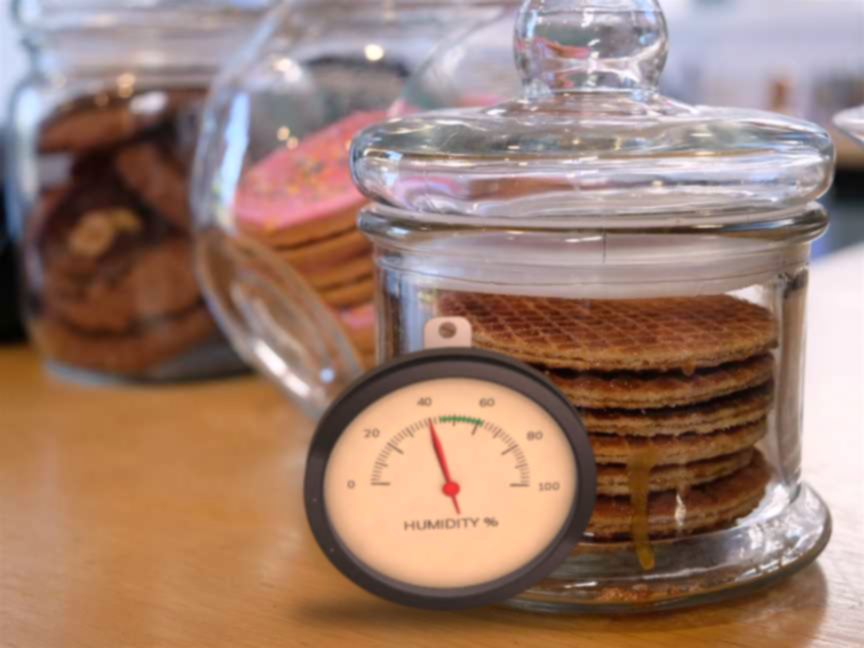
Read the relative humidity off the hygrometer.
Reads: 40 %
